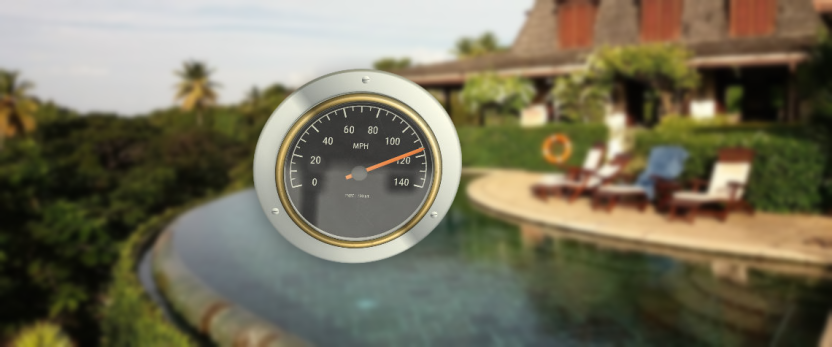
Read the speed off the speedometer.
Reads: 115 mph
